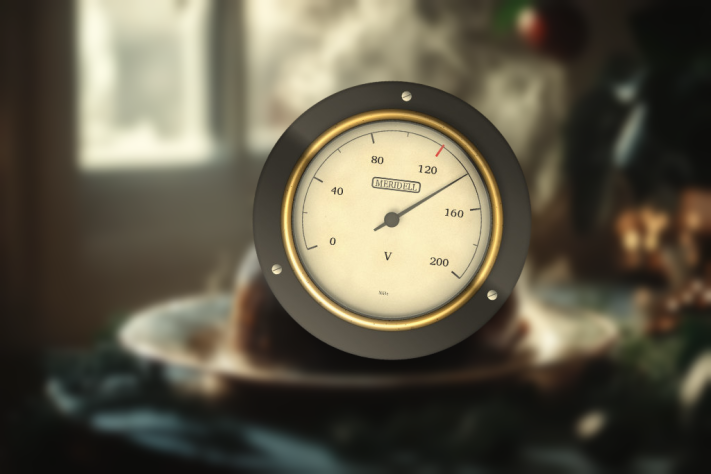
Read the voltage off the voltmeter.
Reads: 140 V
